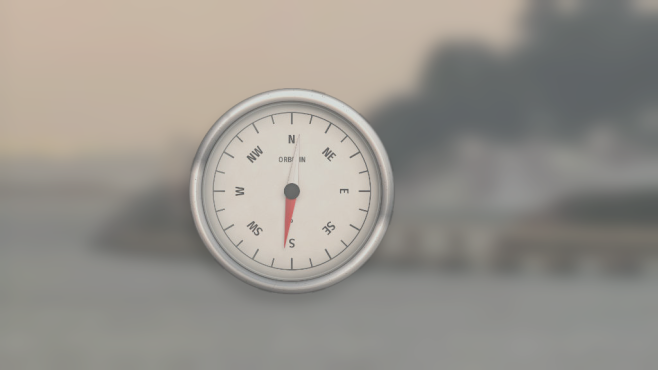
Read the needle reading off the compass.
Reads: 187.5 °
